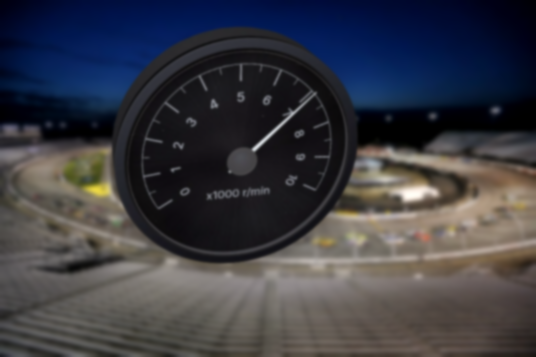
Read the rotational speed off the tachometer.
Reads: 7000 rpm
